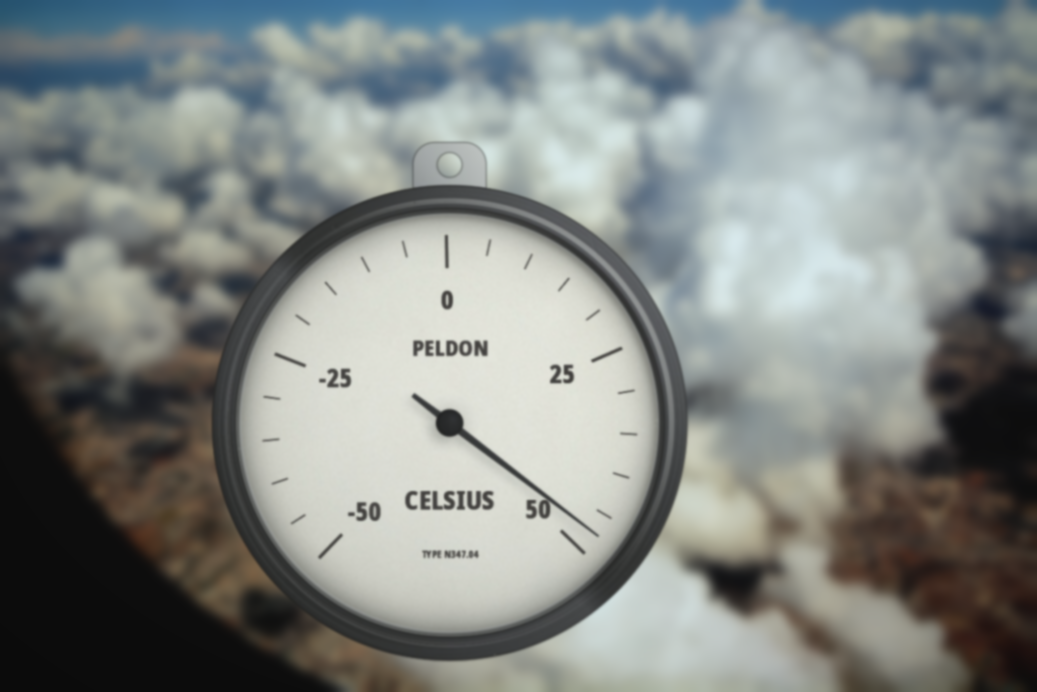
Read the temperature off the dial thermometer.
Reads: 47.5 °C
